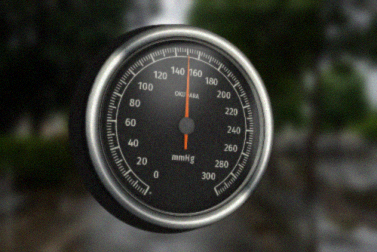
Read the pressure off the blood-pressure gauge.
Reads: 150 mmHg
